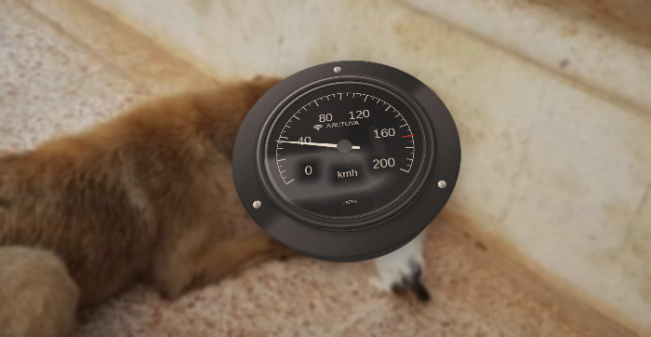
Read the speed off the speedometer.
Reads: 35 km/h
